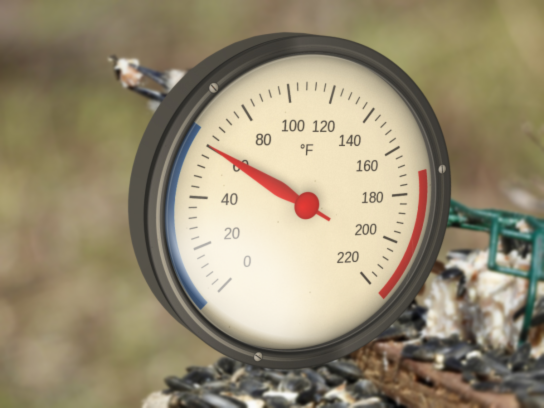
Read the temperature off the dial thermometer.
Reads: 60 °F
